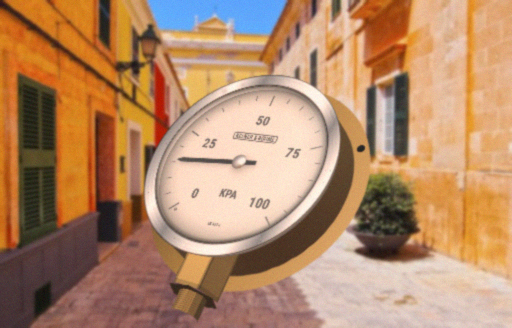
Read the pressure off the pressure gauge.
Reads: 15 kPa
